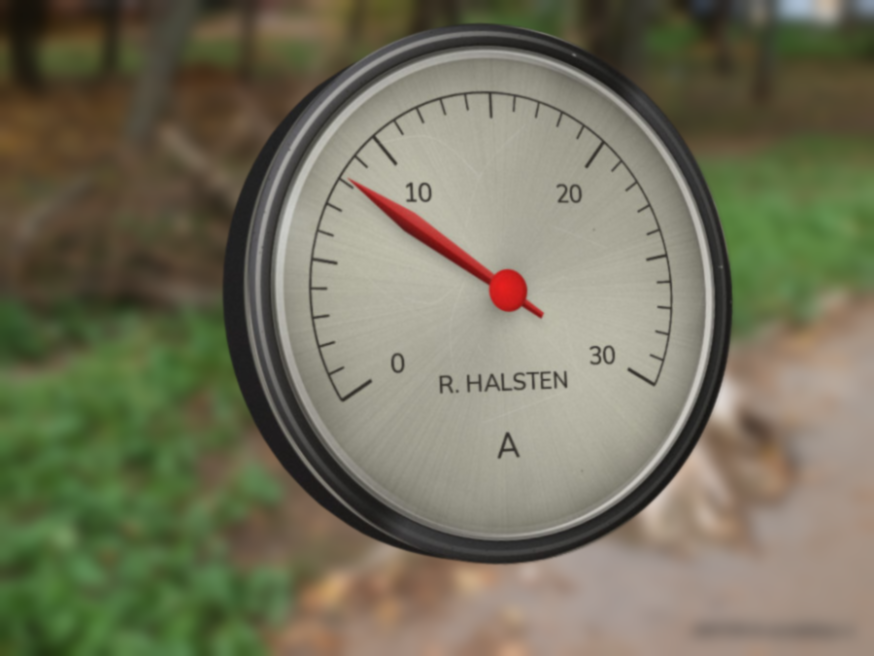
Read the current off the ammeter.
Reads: 8 A
